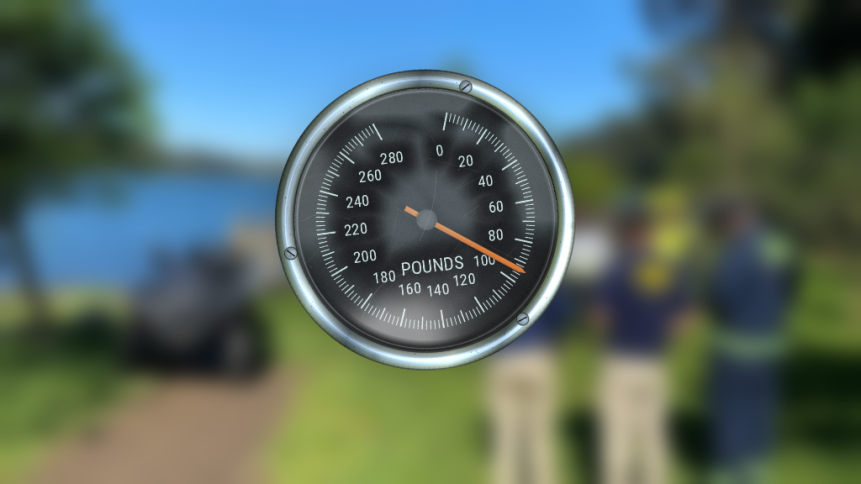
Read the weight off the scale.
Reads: 94 lb
